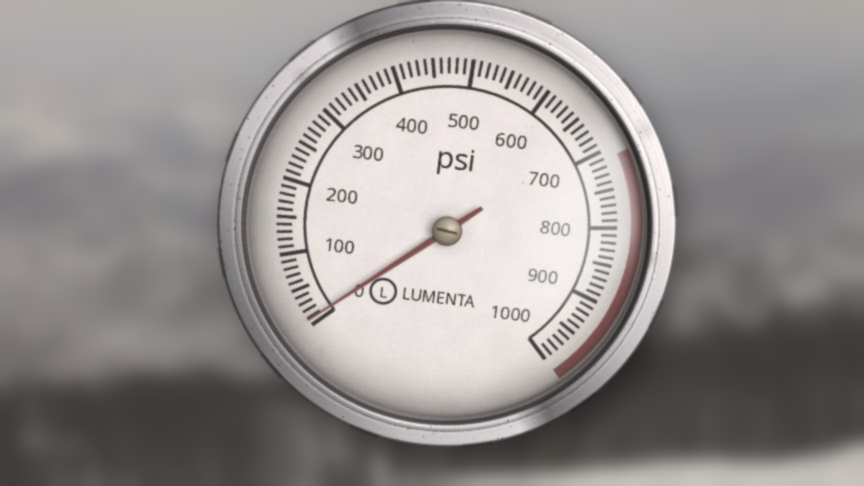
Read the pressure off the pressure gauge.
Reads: 10 psi
